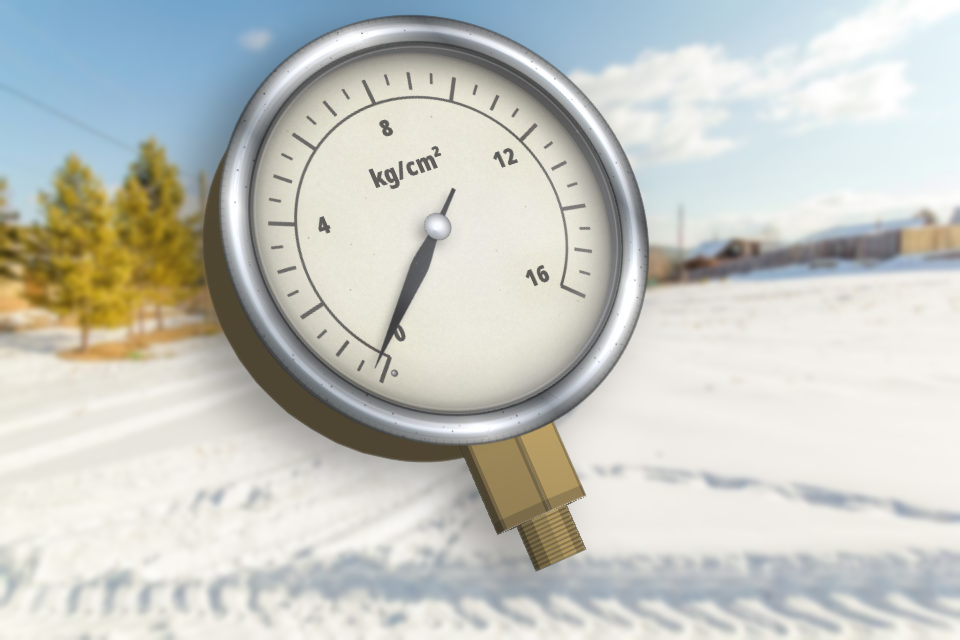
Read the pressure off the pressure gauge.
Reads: 0.25 kg/cm²
